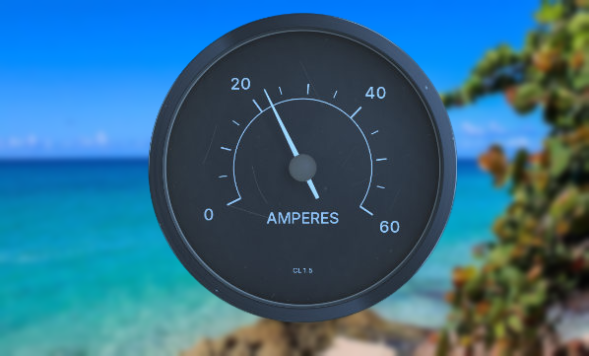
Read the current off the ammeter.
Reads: 22.5 A
